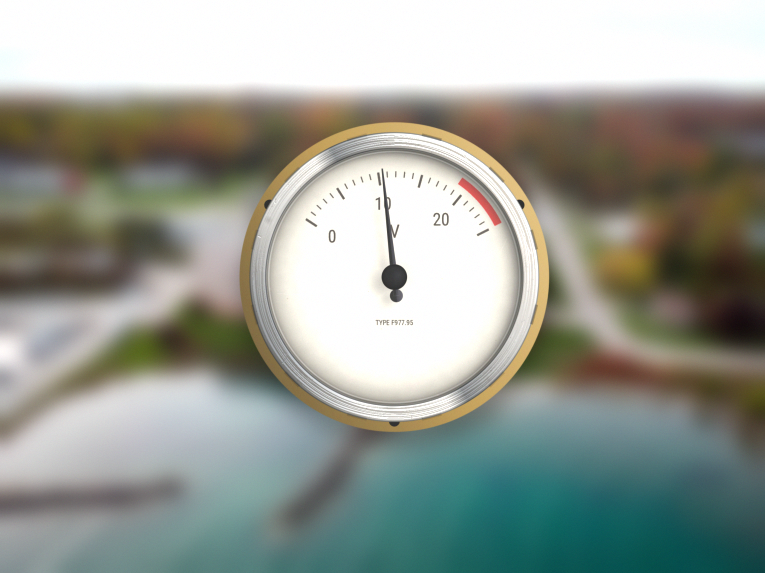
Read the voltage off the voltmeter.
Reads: 10.5 V
